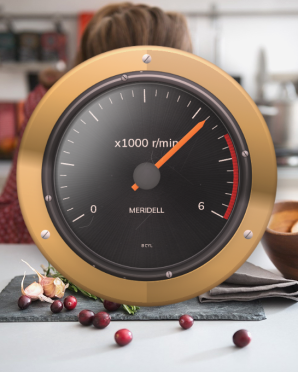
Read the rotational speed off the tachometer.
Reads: 4200 rpm
